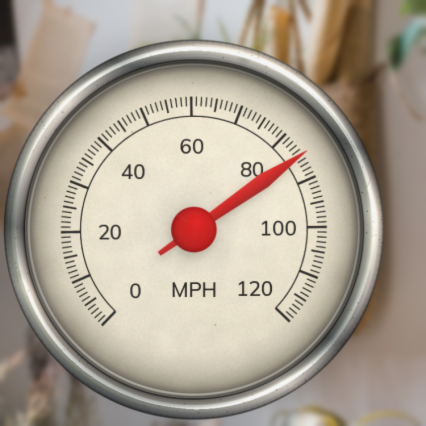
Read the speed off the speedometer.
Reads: 85 mph
